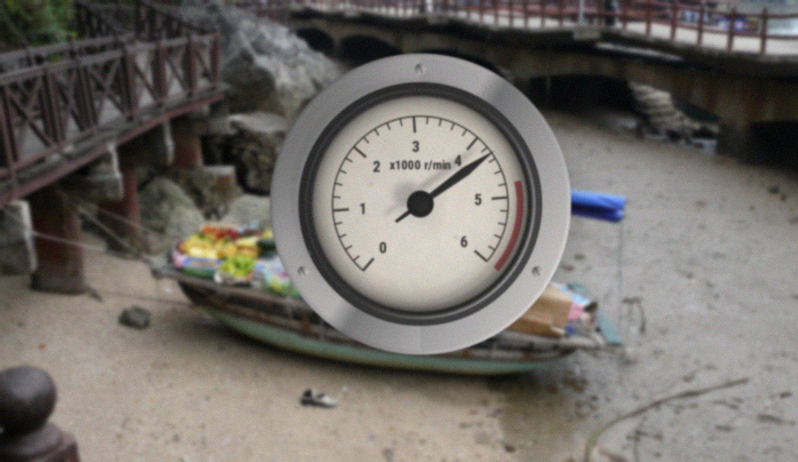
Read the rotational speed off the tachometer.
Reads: 4300 rpm
